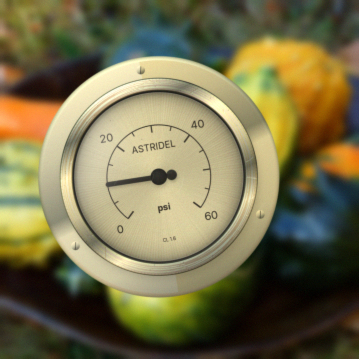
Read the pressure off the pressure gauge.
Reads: 10 psi
